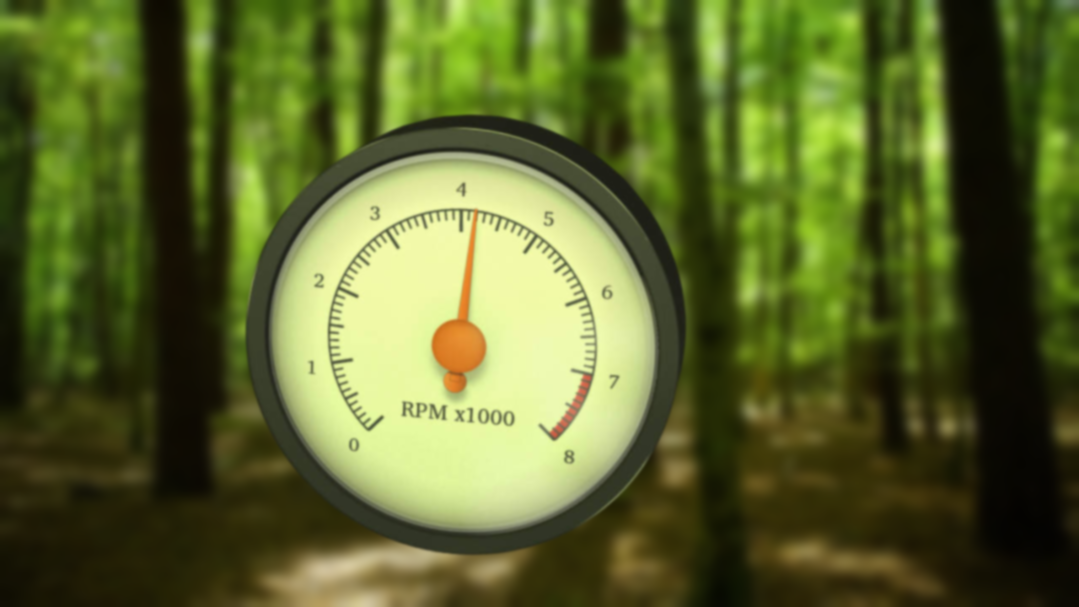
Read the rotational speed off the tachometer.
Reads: 4200 rpm
